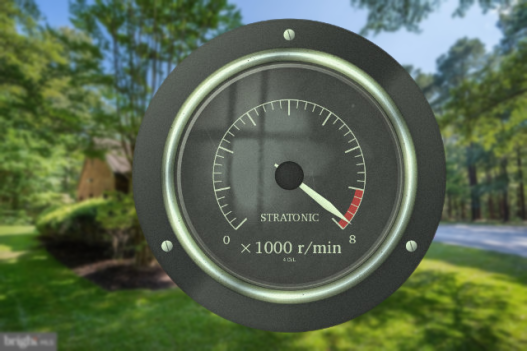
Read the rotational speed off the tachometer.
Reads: 7800 rpm
